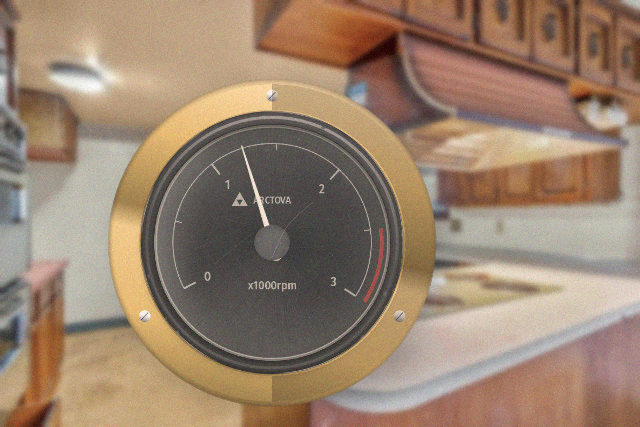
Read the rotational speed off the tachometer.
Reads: 1250 rpm
